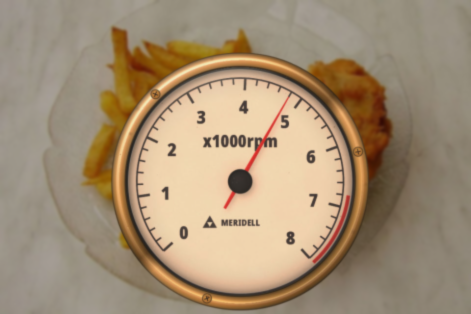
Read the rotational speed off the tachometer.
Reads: 4800 rpm
